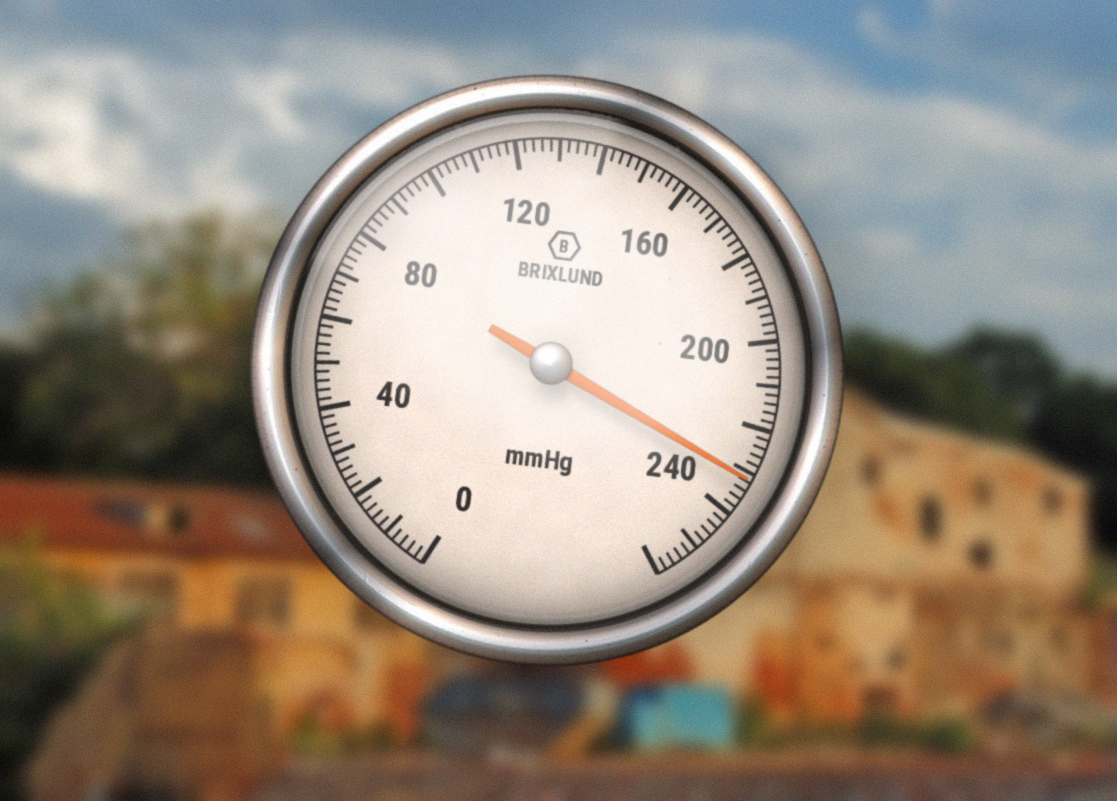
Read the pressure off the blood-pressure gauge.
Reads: 232 mmHg
